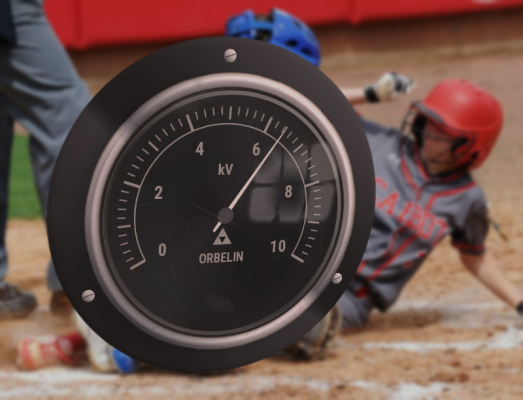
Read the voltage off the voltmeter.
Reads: 6.4 kV
